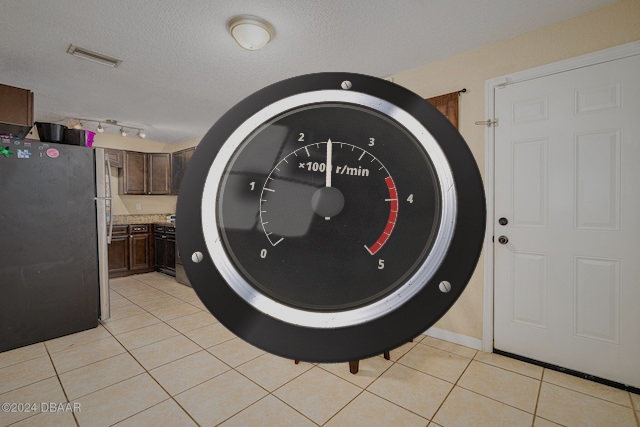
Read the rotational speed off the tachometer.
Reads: 2400 rpm
